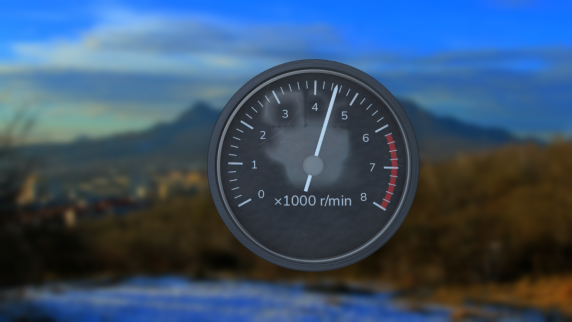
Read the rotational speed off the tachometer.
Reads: 4500 rpm
